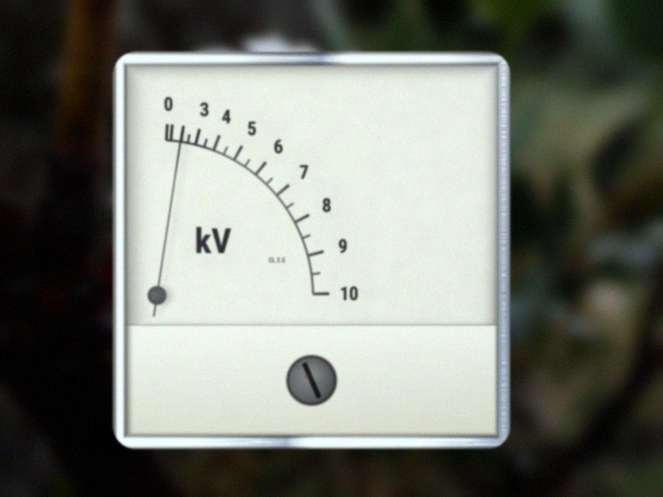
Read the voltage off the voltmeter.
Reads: 2 kV
